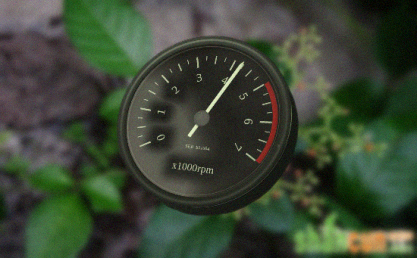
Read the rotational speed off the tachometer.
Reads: 4250 rpm
